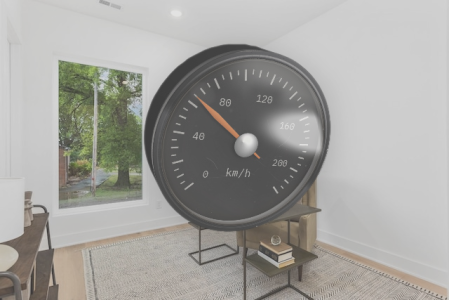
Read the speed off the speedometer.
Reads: 65 km/h
